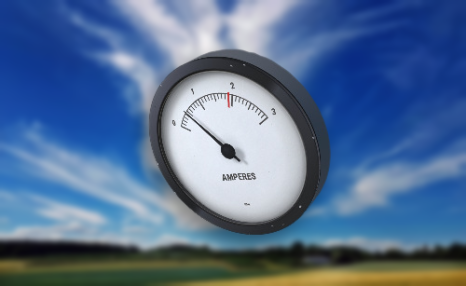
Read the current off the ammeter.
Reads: 0.5 A
